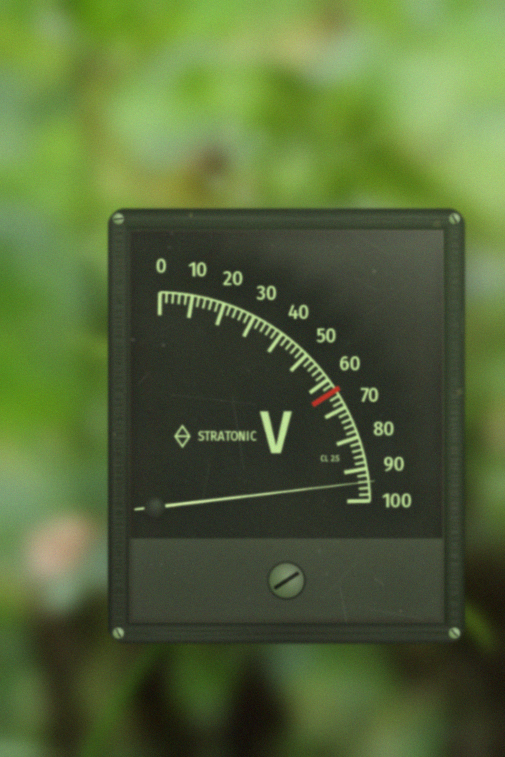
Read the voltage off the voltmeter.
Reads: 94 V
